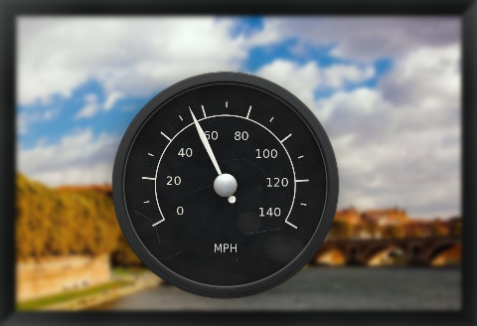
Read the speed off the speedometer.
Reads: 55 mph
